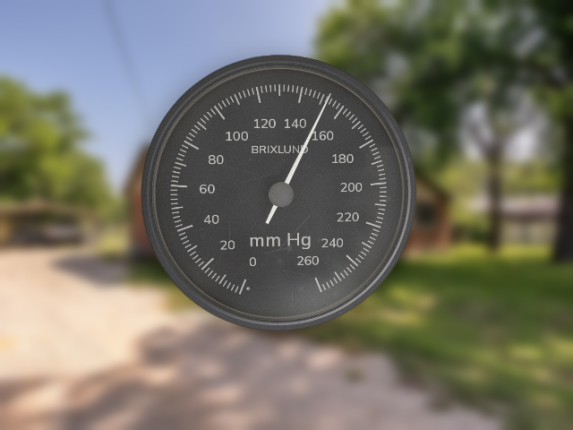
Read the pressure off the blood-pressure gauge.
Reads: 152 mmHg
